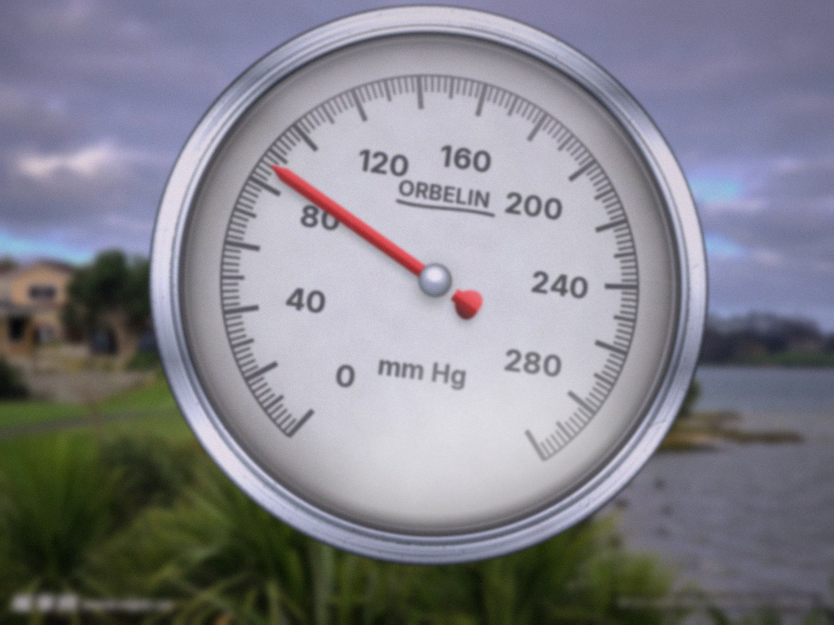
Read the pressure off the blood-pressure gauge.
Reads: 86 mmHg
